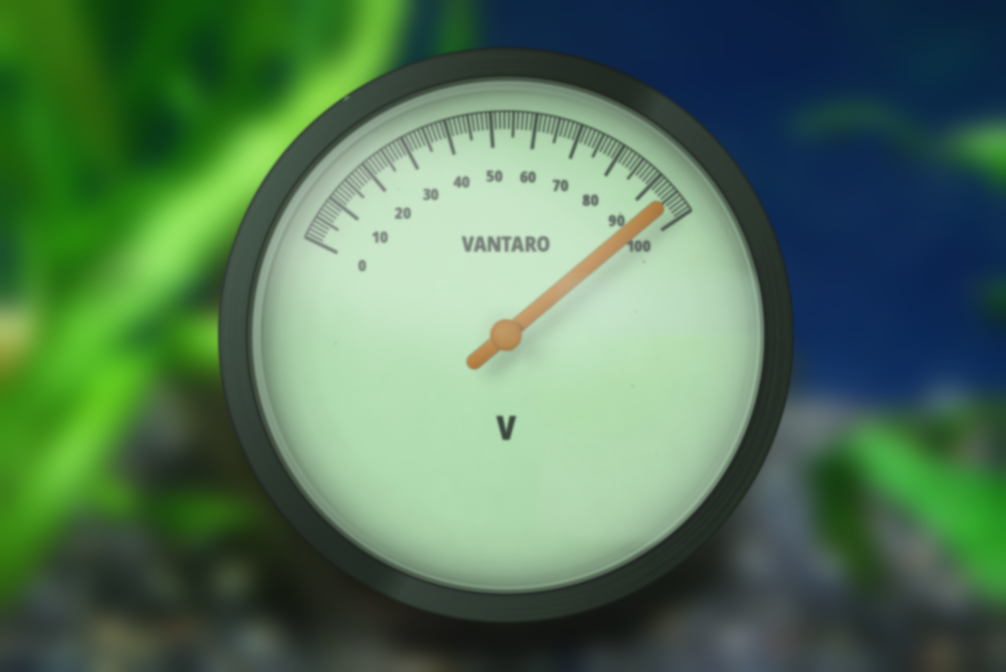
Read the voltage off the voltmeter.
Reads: 95 V
